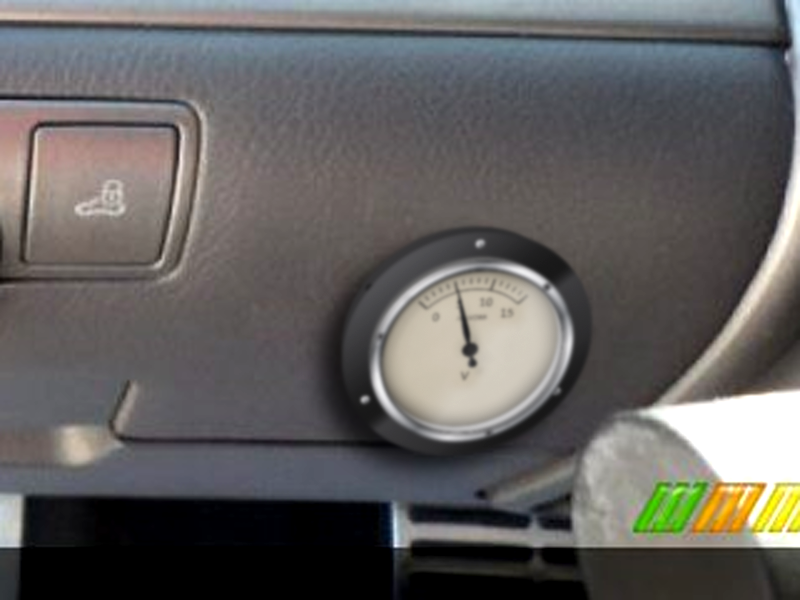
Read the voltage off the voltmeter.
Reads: 5 V
